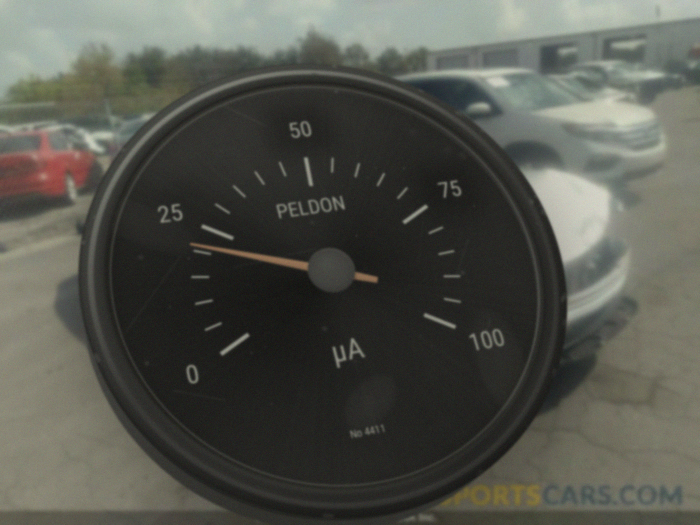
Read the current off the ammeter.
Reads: 20 µA
